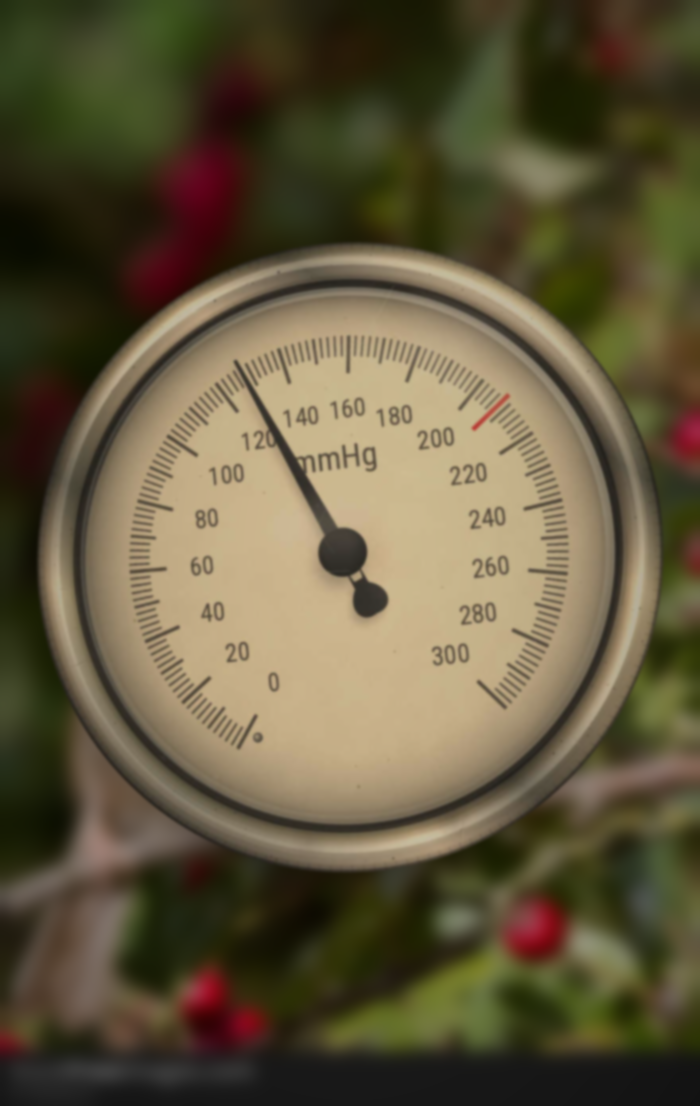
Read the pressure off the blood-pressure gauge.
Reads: 128 mmHg
